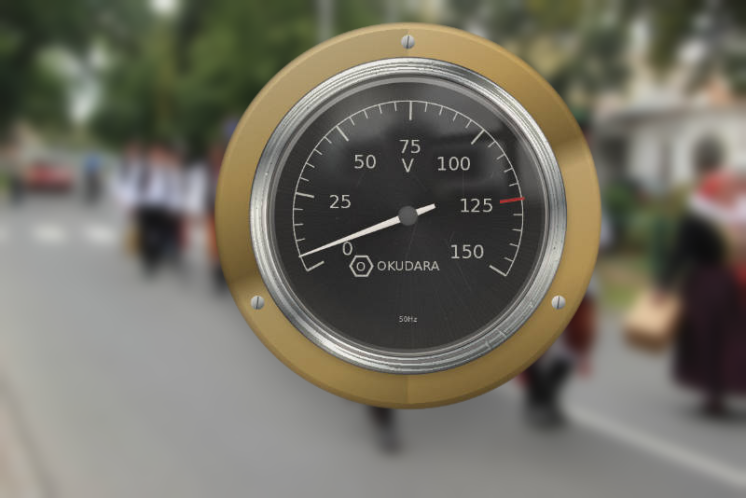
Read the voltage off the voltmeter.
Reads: 5 V
